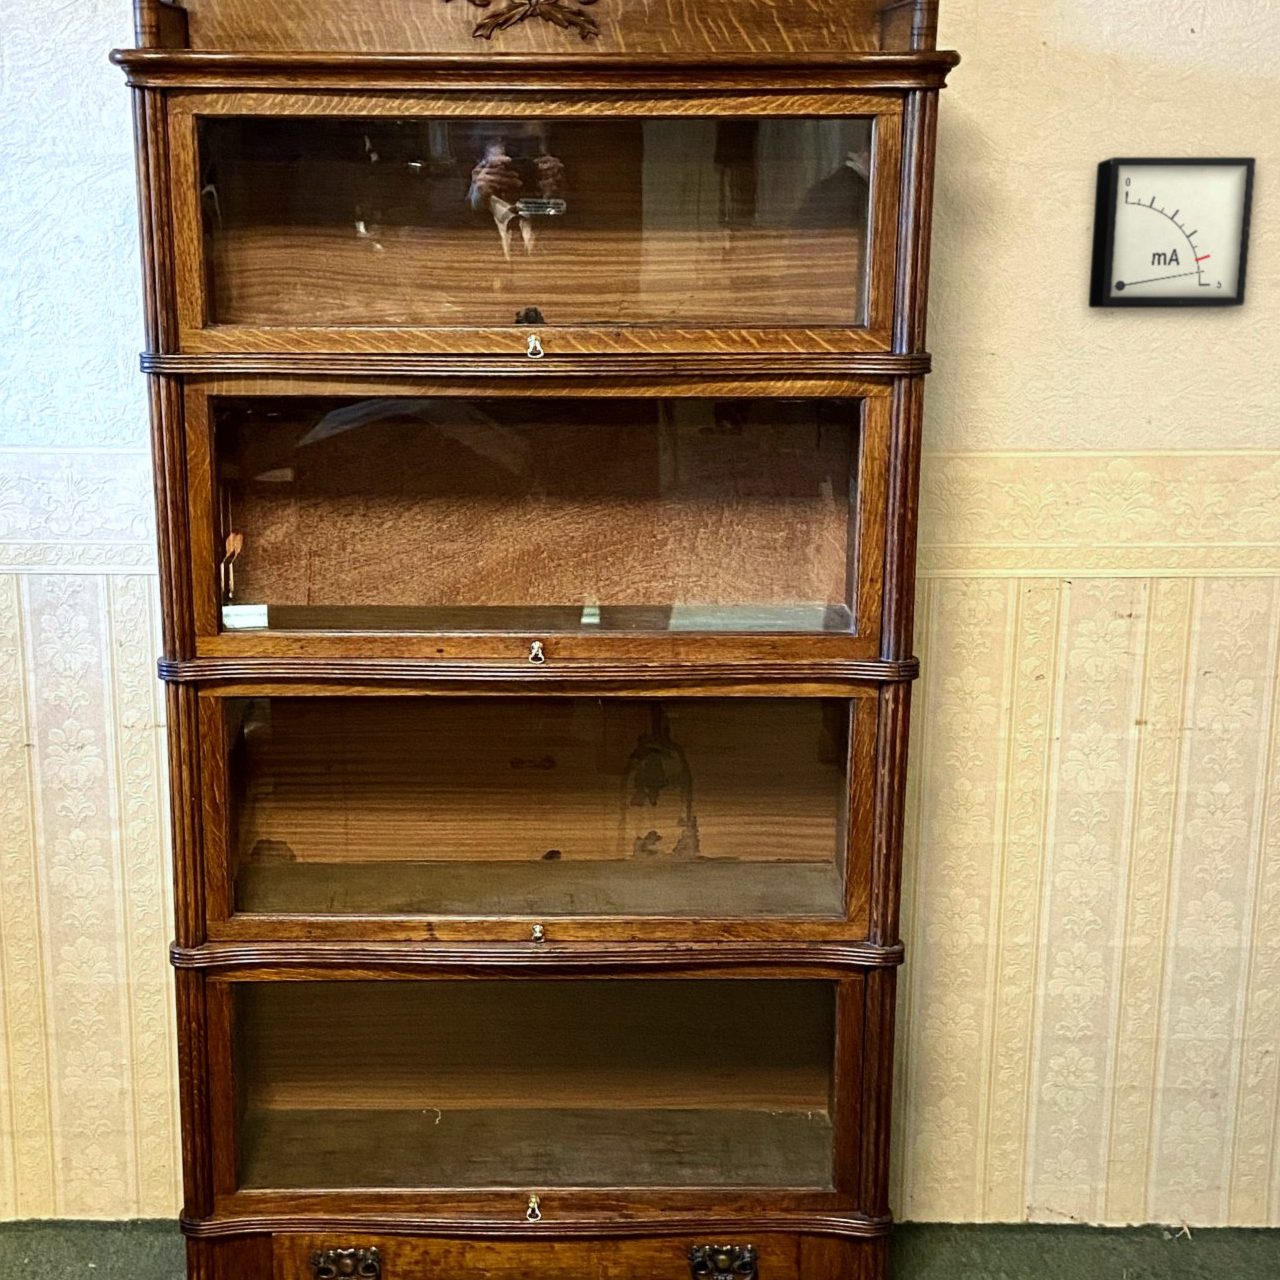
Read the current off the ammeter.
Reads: 4.5 mA
